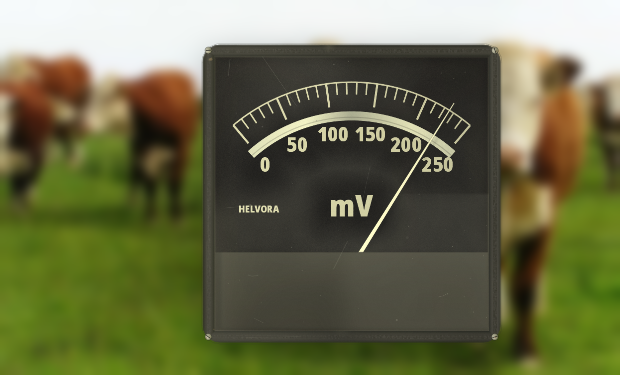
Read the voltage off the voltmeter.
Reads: 225 mV
